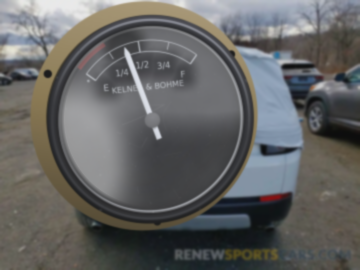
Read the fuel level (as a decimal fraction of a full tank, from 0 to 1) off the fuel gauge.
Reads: 0.375
